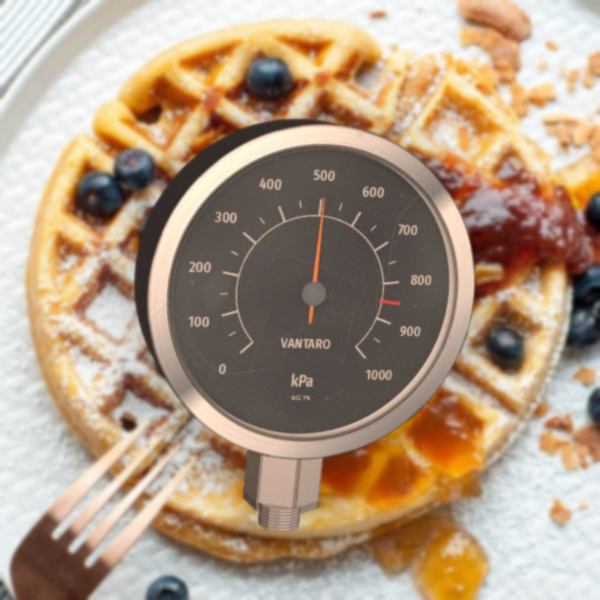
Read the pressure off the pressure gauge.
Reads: 500 kPa
